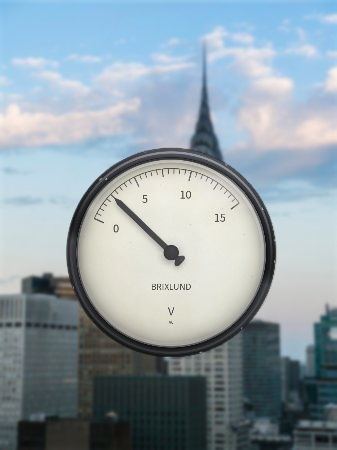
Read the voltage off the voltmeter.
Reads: 2.5 V
